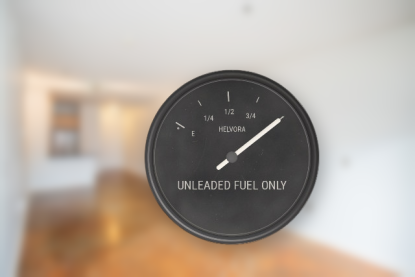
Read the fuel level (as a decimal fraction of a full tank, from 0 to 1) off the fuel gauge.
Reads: 1
